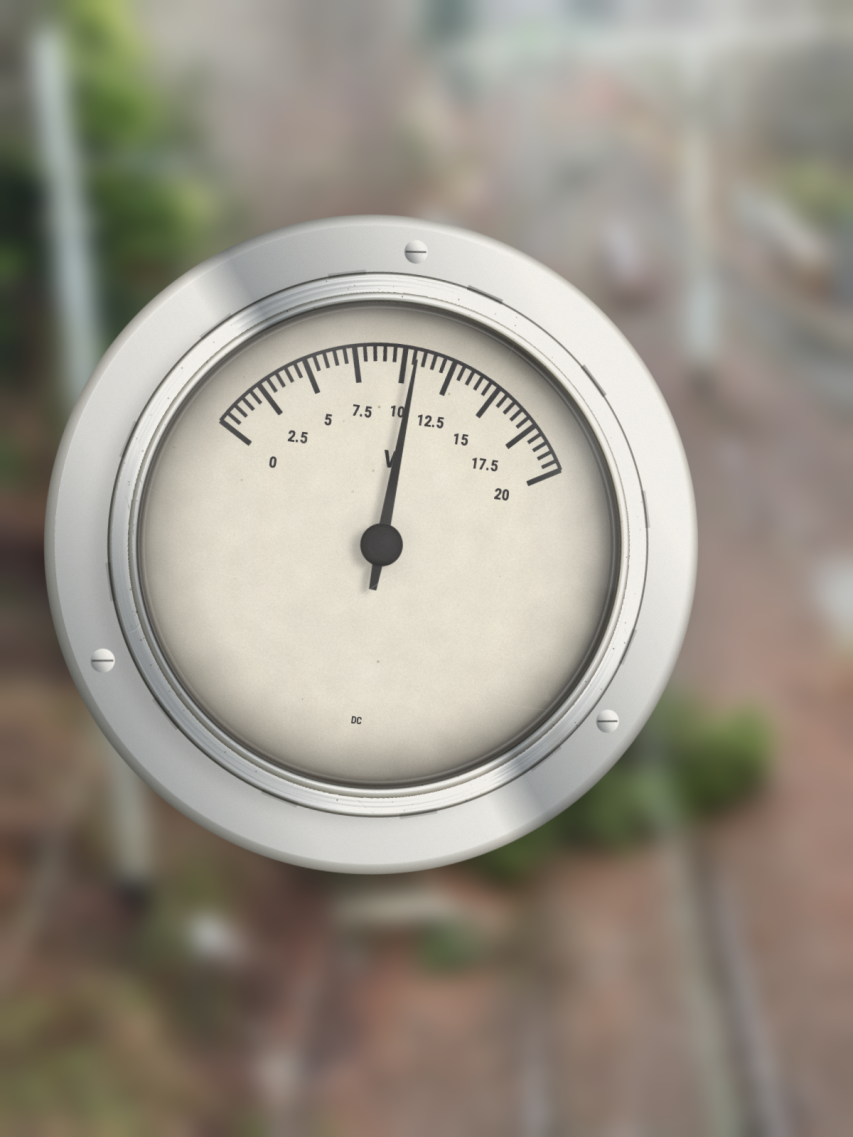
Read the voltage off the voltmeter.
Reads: 10.5 V
